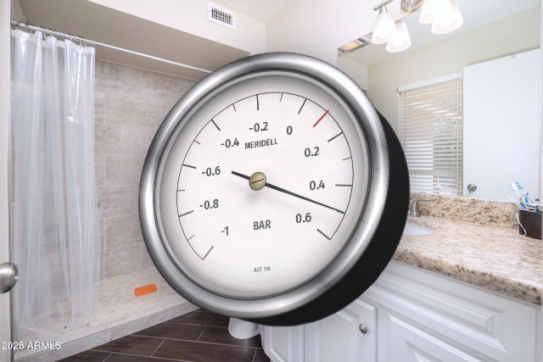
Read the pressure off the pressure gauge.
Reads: 0.5 bar
